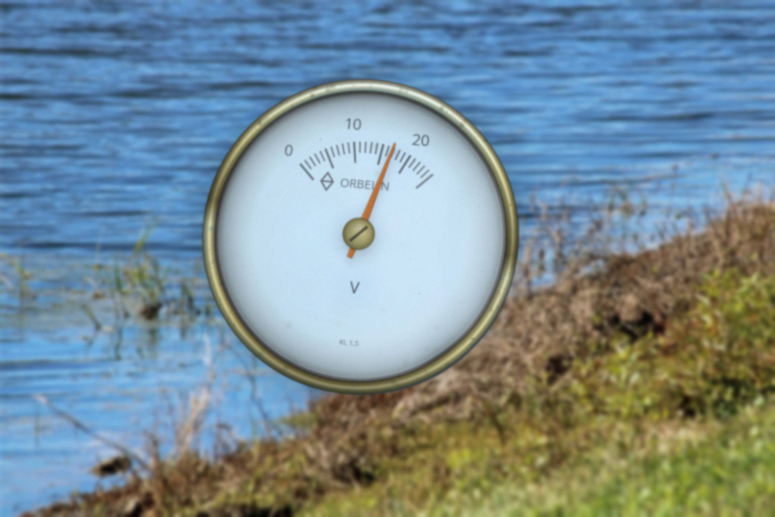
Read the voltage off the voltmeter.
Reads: 17 V
